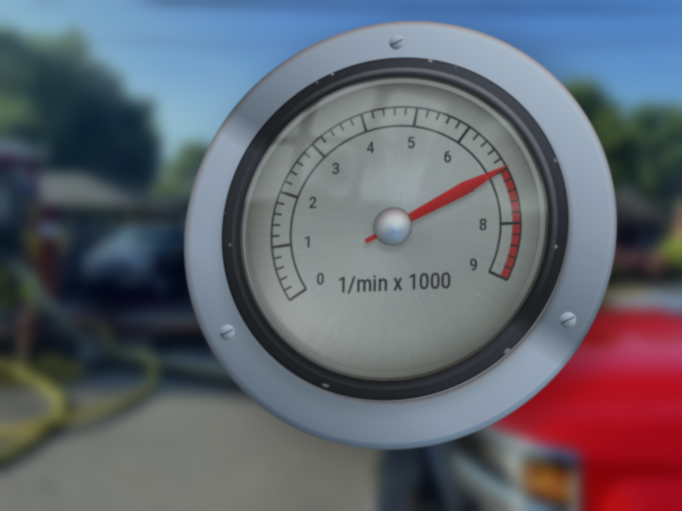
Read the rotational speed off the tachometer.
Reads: 7000 rpm
